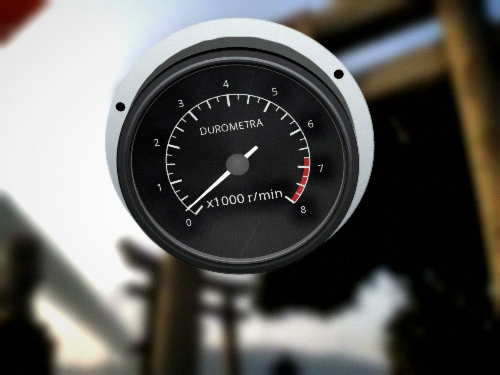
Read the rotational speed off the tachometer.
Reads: 250 rpm
